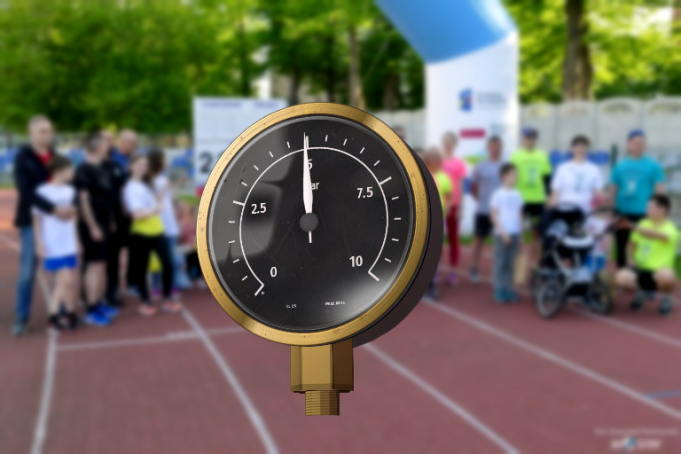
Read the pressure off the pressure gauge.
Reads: 5 bar
